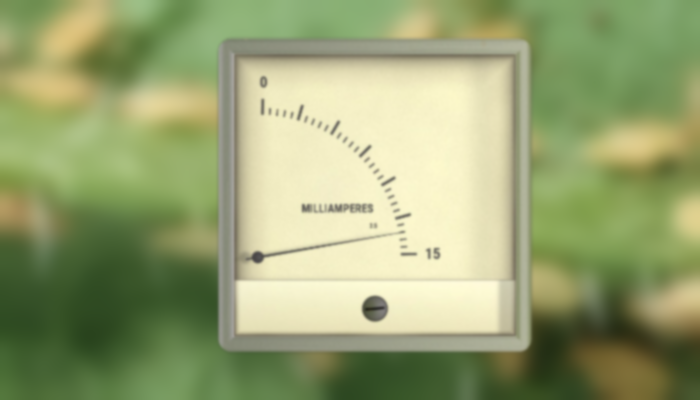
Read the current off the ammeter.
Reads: 13.5 mA
